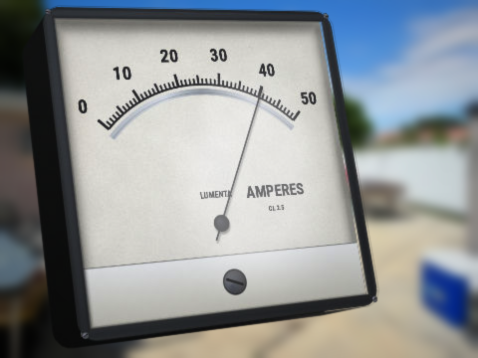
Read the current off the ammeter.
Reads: 40 A
